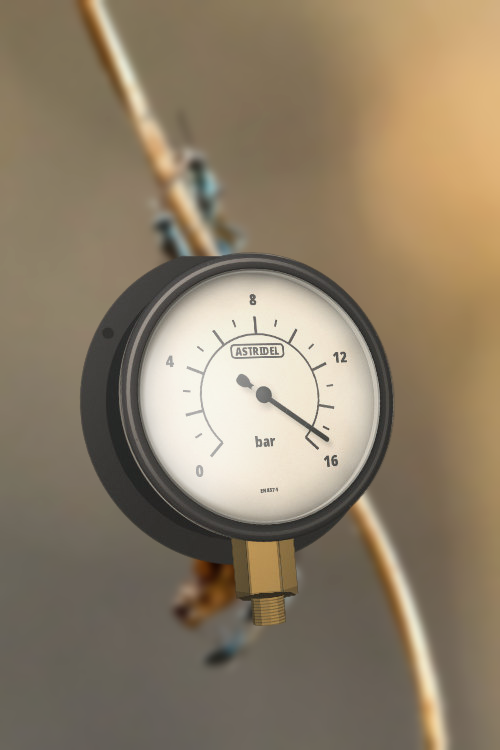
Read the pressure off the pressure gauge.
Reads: 15.5 bar
